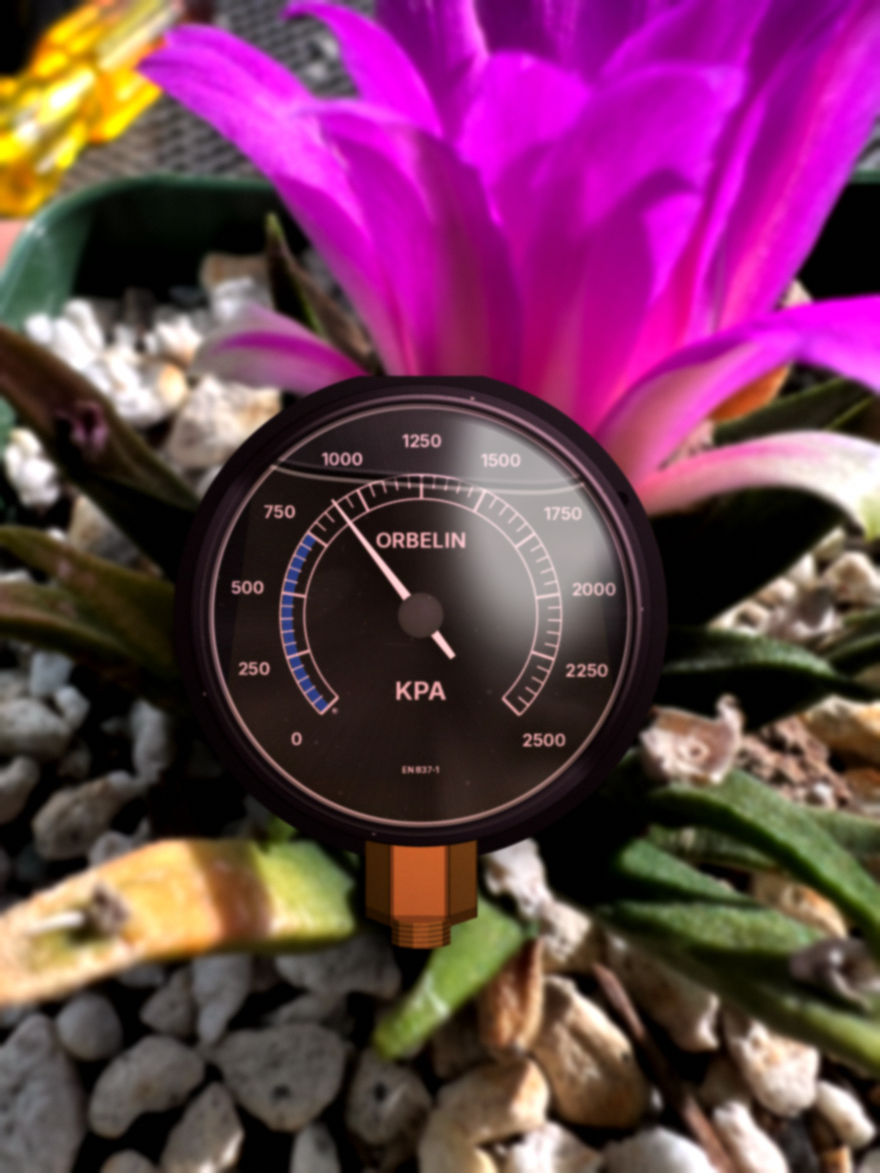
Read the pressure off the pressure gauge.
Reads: 900 kPa
